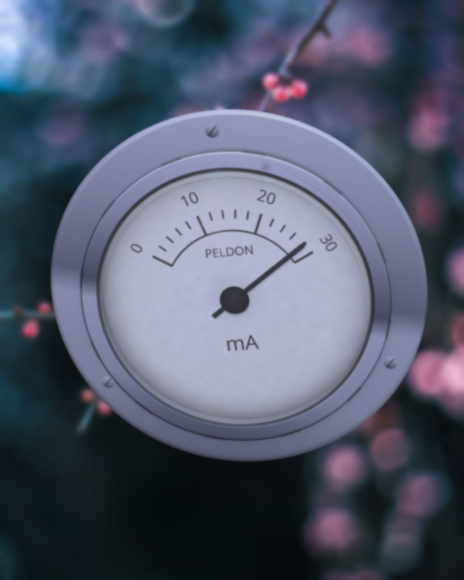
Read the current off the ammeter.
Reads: 28 mA
